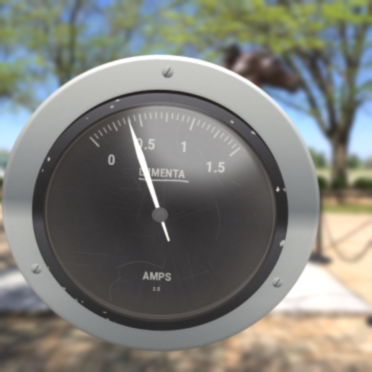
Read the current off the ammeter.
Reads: 0.4 A
